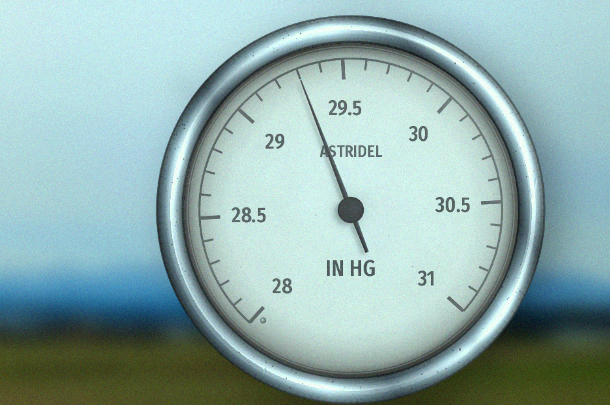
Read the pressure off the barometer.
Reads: 29.3 inHg
